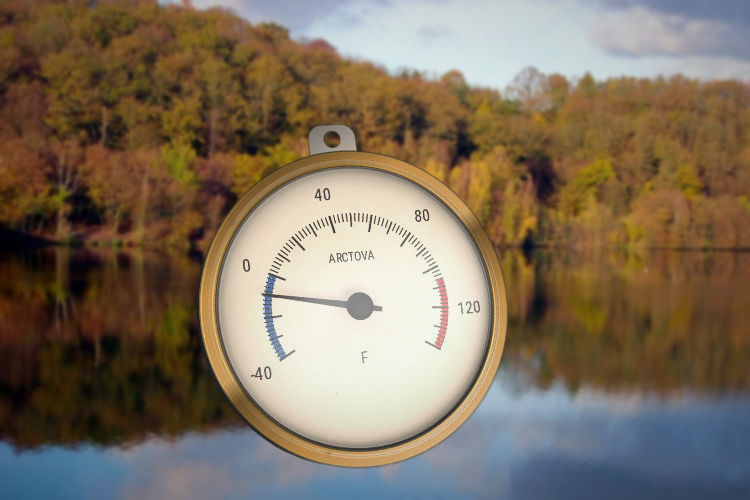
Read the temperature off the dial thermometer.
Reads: -10 °F
